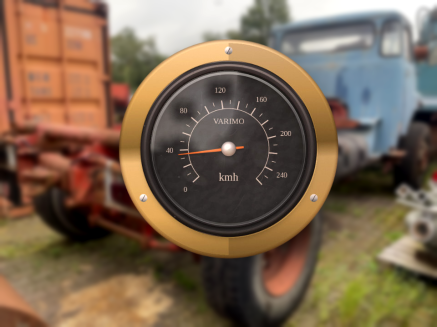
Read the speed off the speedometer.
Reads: 35 km/h
